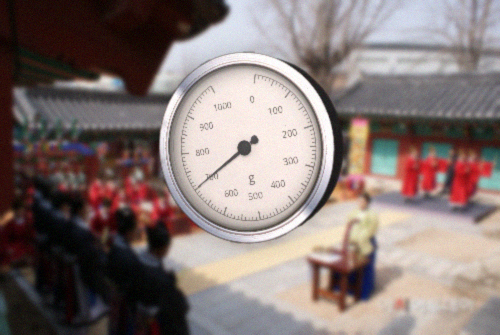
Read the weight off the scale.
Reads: 700 g
